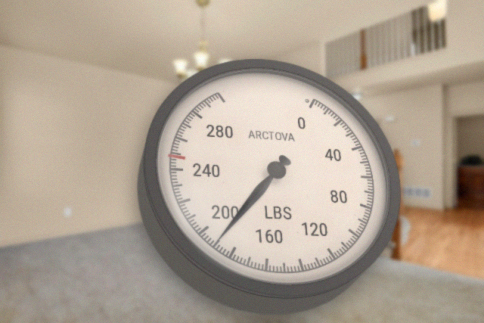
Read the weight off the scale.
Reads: 190 lb
